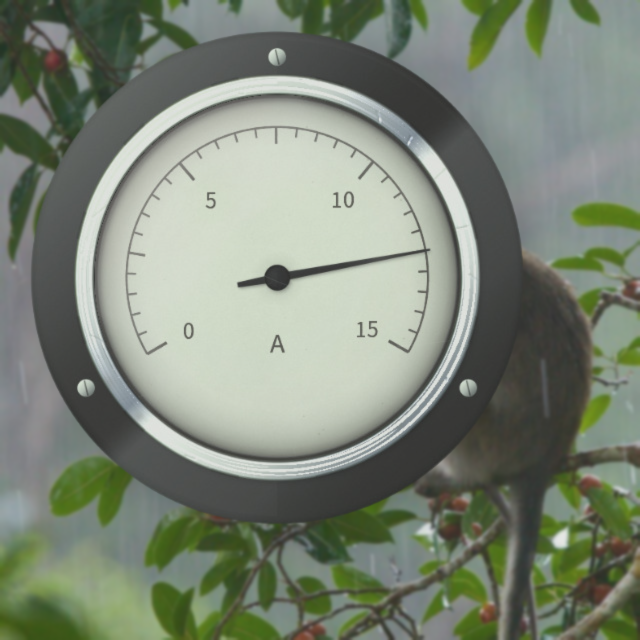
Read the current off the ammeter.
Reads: 12.5 A
